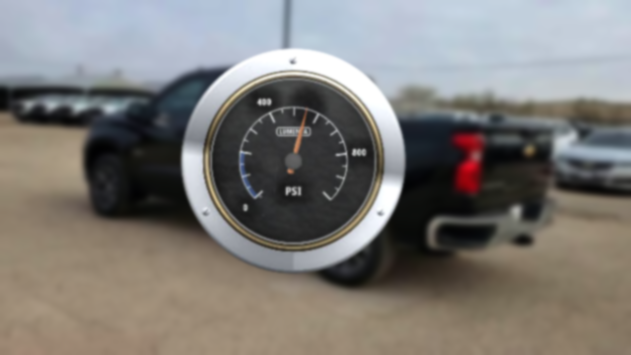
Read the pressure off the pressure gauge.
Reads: 550 psi
